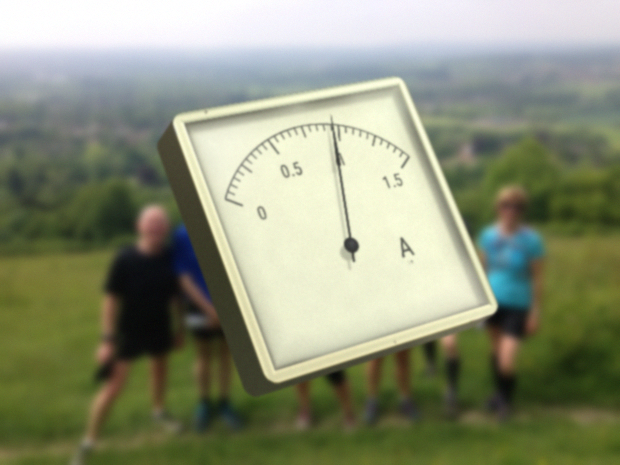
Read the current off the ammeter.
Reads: 0.95 A
